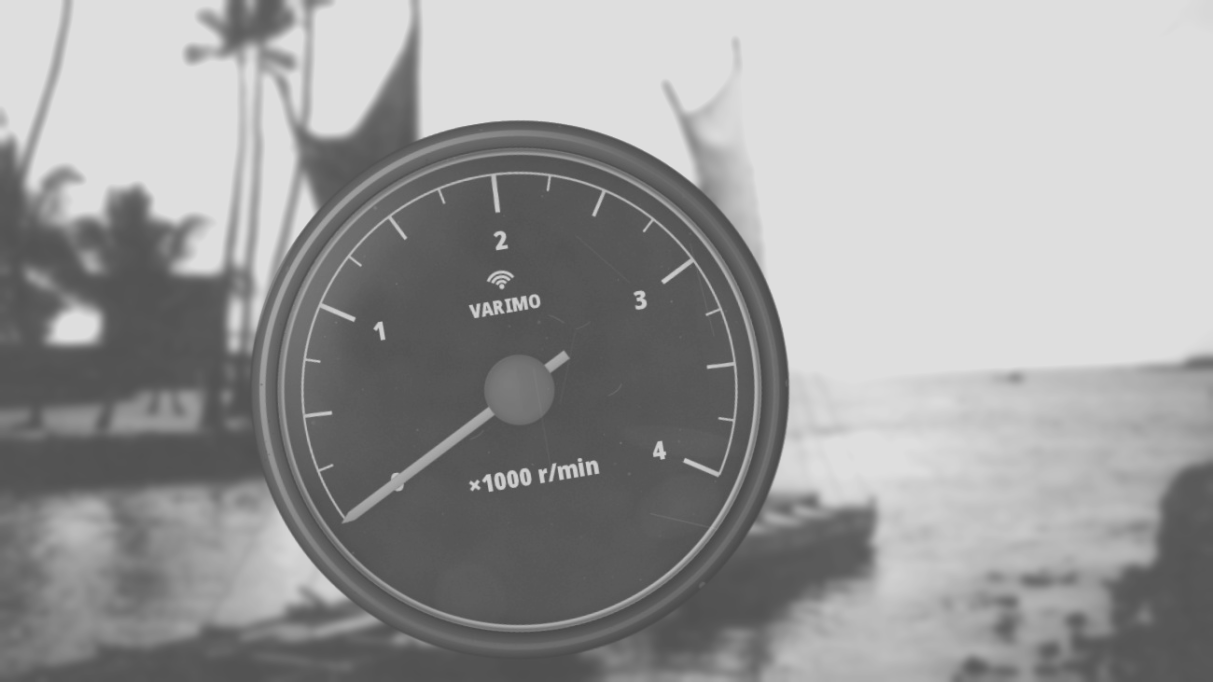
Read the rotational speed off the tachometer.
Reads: 0 rpm
